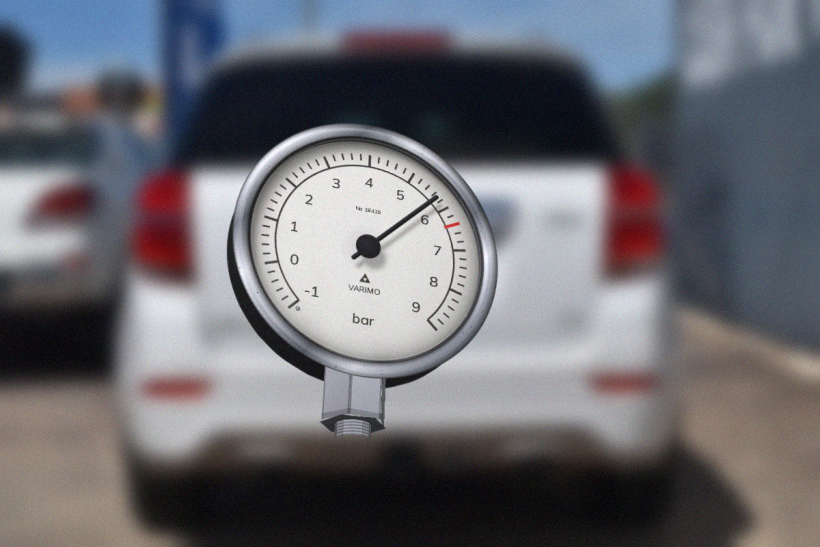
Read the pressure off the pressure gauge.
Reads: 5.7 bar
